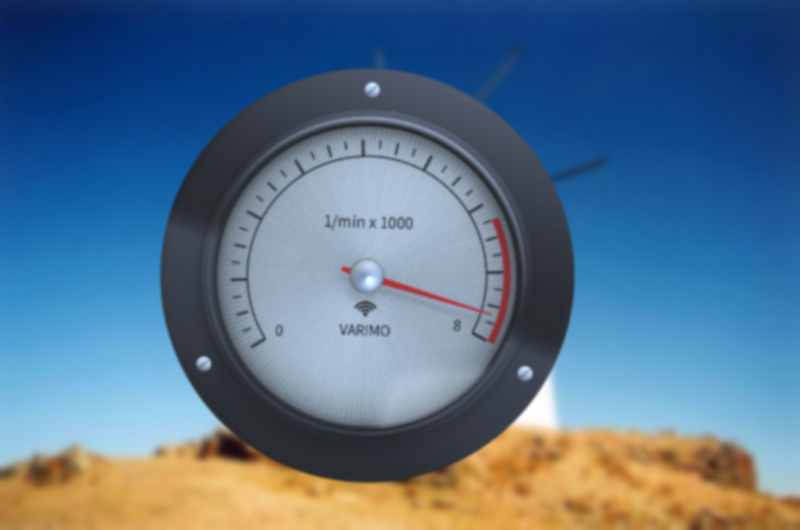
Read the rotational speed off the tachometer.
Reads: 7625 rpm
